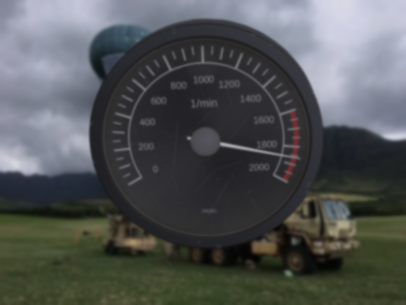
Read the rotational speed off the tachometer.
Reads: 1850 rpm
